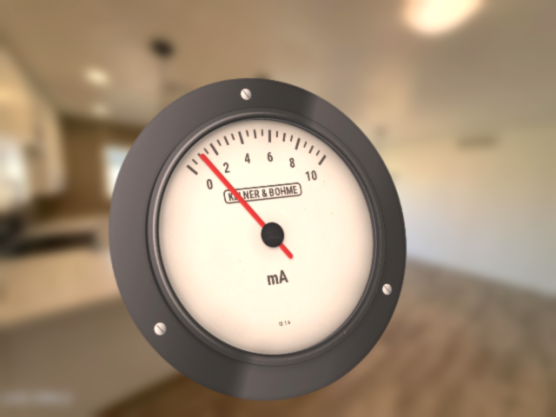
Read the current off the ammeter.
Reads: 1 mA
